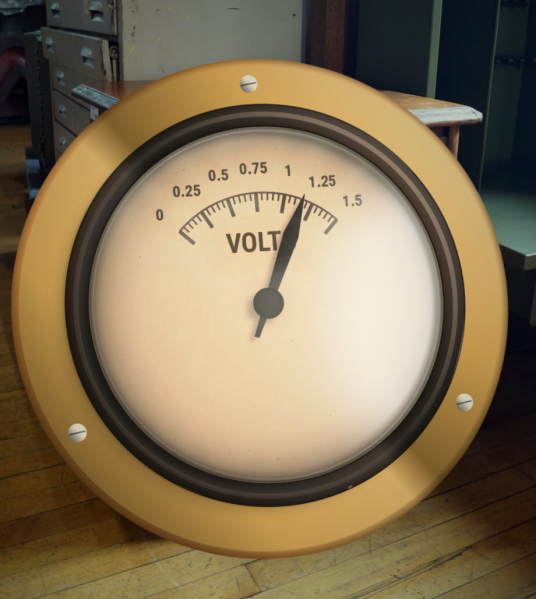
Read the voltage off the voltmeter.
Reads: 1.15 V
